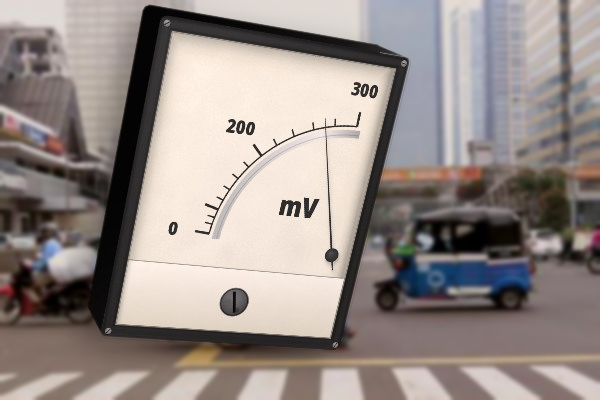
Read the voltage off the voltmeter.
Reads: 270 mV
